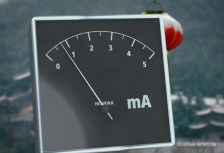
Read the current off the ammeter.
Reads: 0.75 mA
